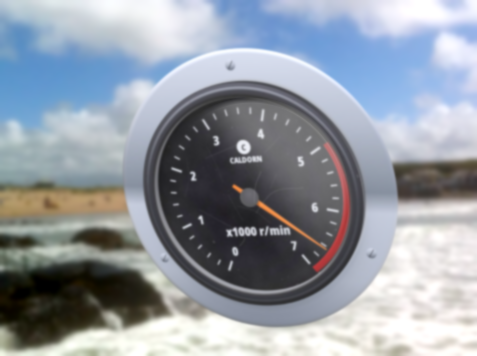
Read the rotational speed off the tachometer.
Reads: 6600 rpm
